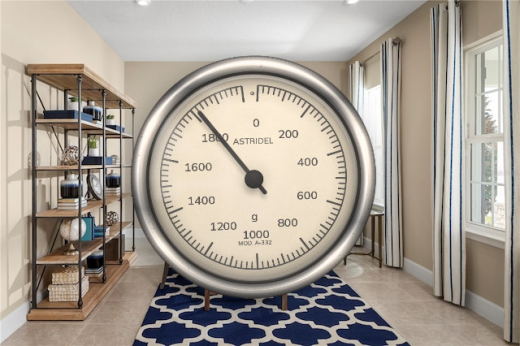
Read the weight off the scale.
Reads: 1820 g
